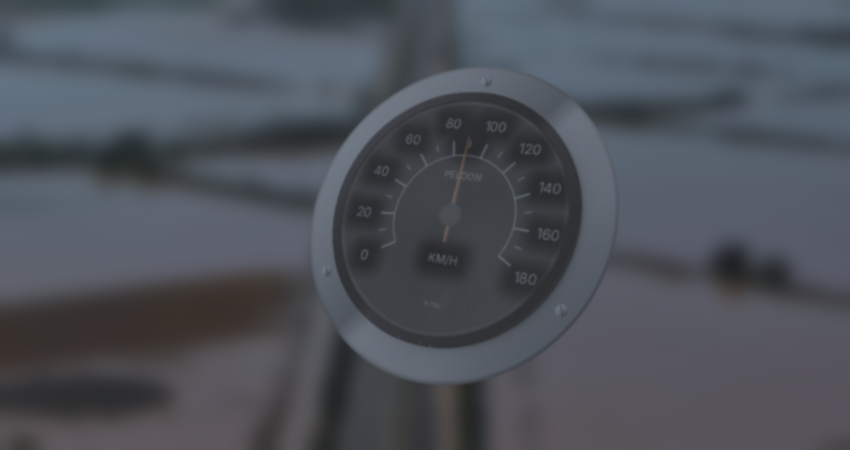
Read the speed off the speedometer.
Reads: 90 km/h
